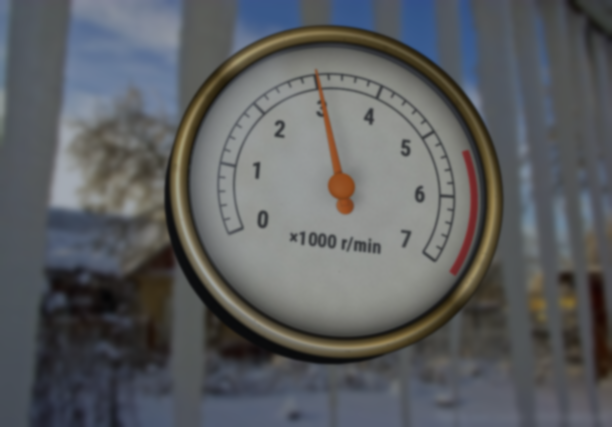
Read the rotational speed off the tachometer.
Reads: 3000 rpm
